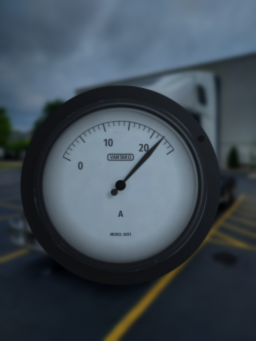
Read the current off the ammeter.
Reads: 22 A
